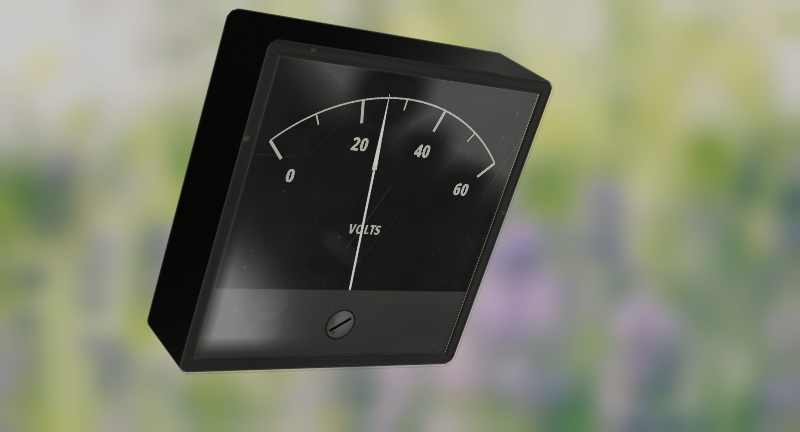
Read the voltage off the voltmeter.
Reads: 25 V
